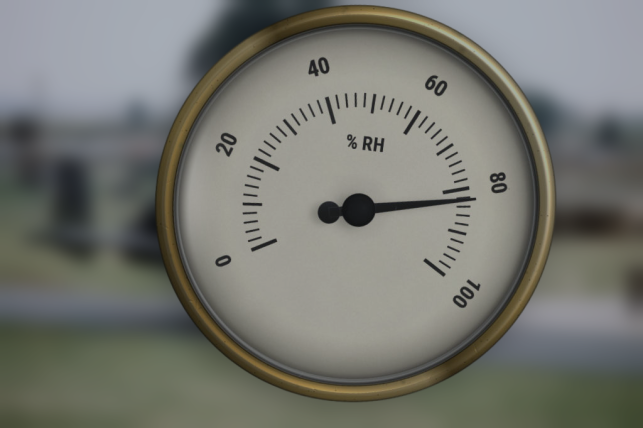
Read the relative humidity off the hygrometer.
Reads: 82 %
